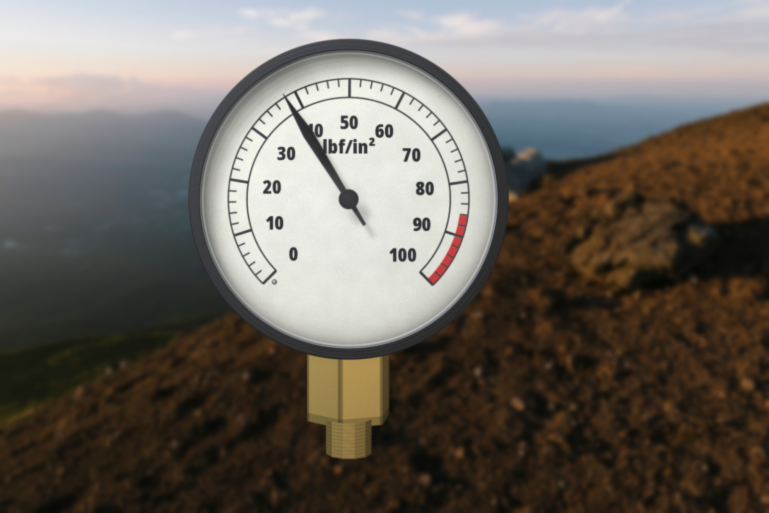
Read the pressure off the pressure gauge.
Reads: 38 psi
